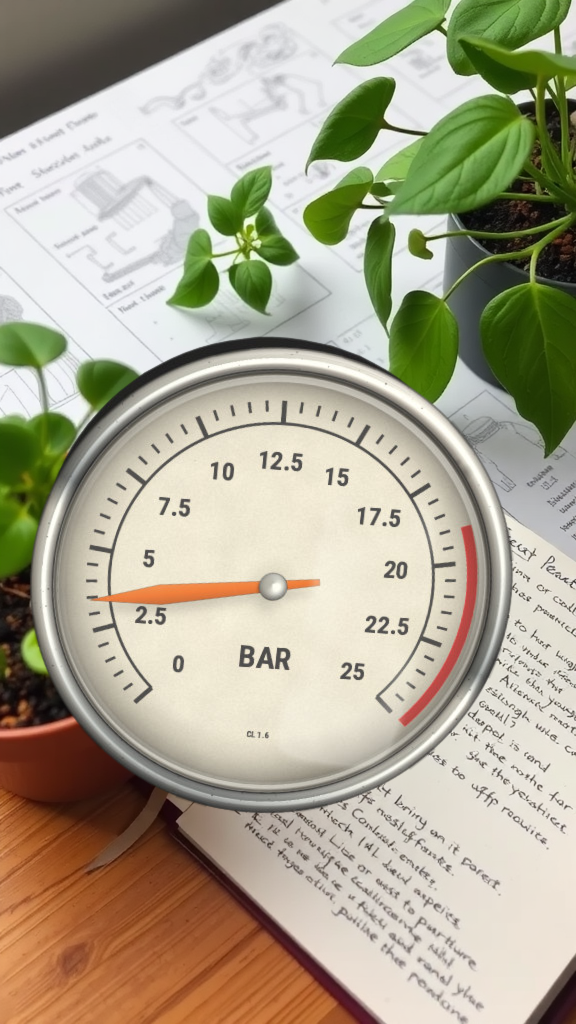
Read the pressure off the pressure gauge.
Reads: 3.5 bar
